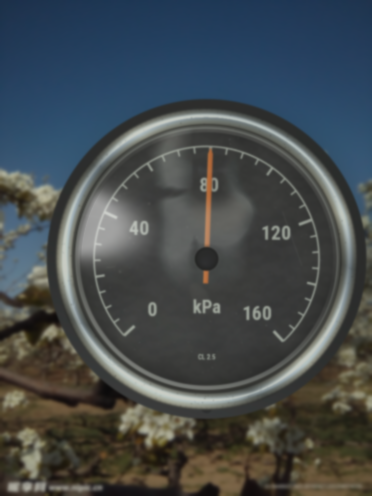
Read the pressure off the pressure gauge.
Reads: 80 kPa
